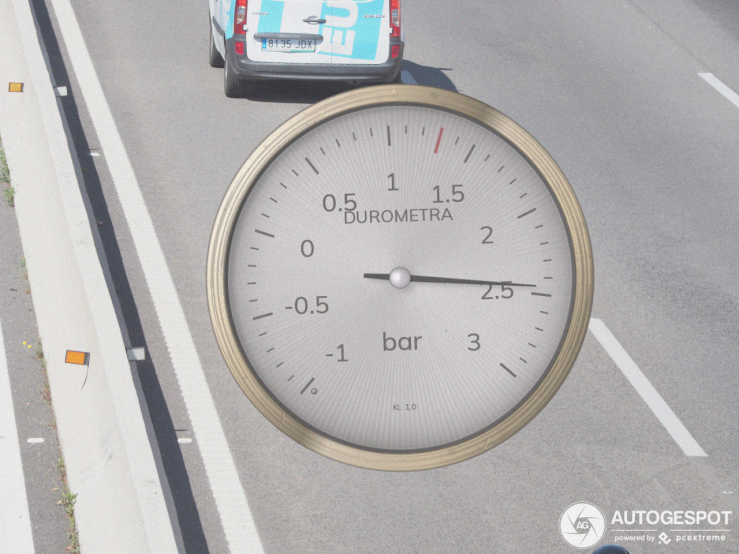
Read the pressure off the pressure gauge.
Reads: 2.45 bar
